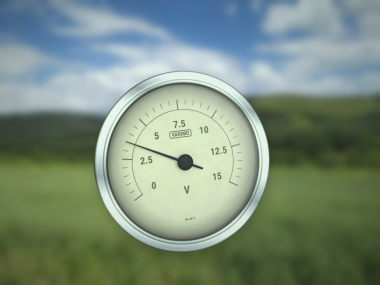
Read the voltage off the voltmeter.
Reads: 3.5 V
